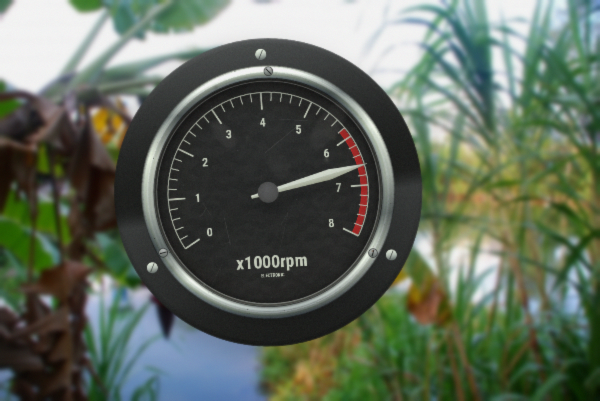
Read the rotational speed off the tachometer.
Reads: 6600 rpm
